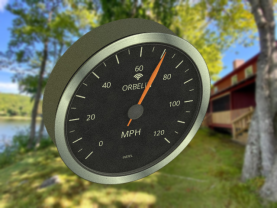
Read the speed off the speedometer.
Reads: 70 mph
